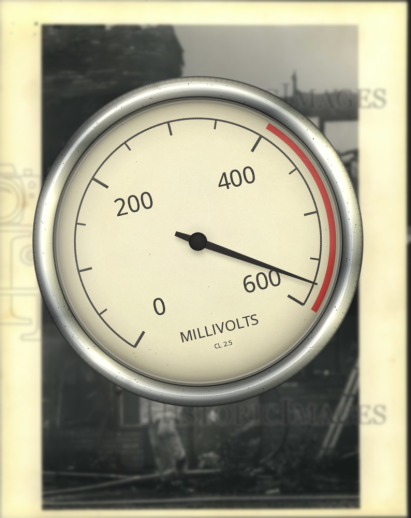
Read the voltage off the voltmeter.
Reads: 575 mV
